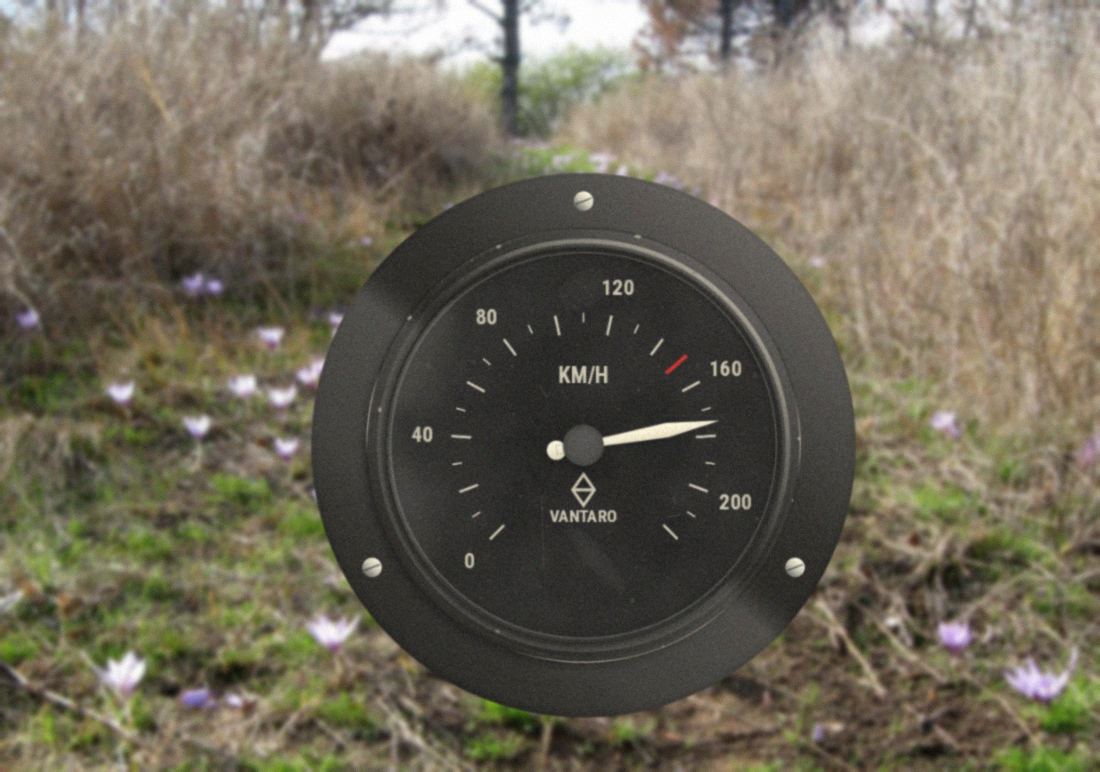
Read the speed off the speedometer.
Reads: 175 km/h
